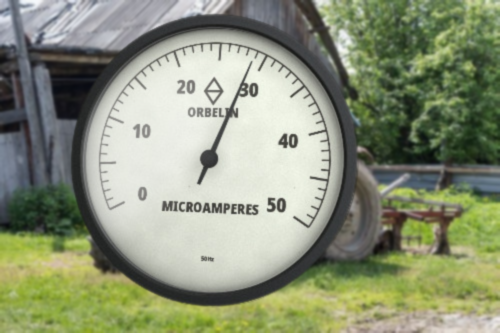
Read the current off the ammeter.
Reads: 29 µA
